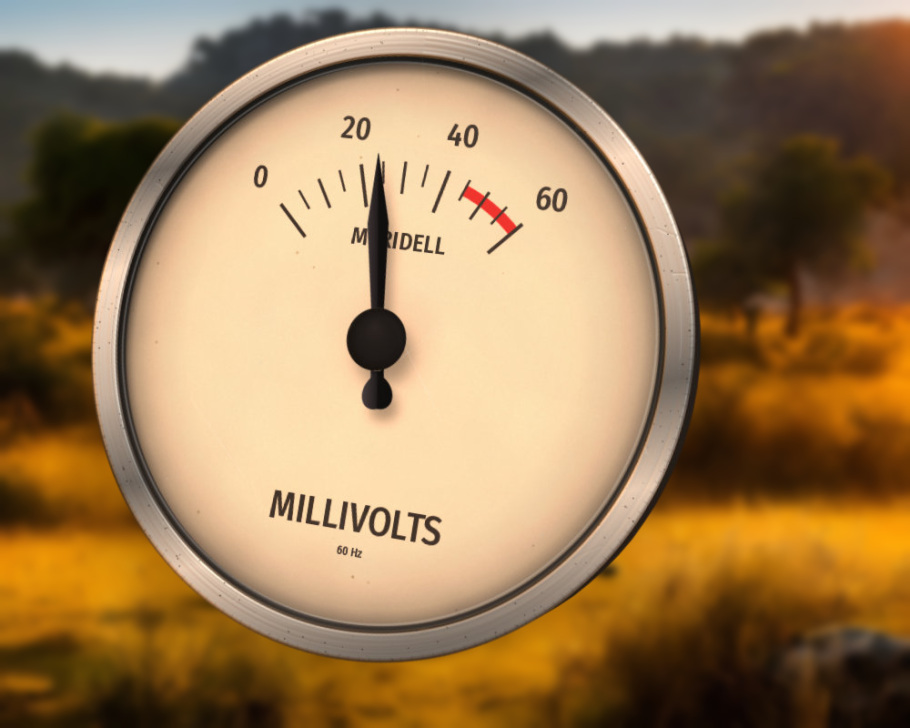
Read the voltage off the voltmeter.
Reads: 25 mV
